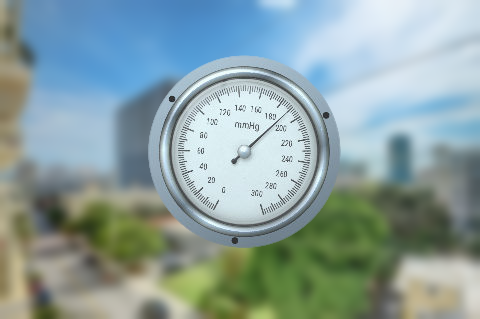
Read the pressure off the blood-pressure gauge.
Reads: 190 mmHg
